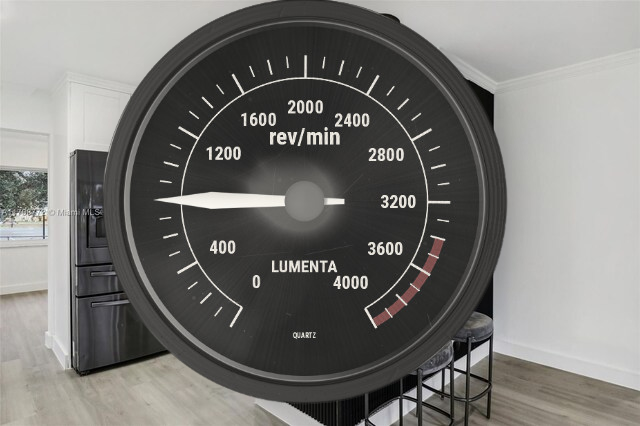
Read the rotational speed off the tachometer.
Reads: 800 rpm
